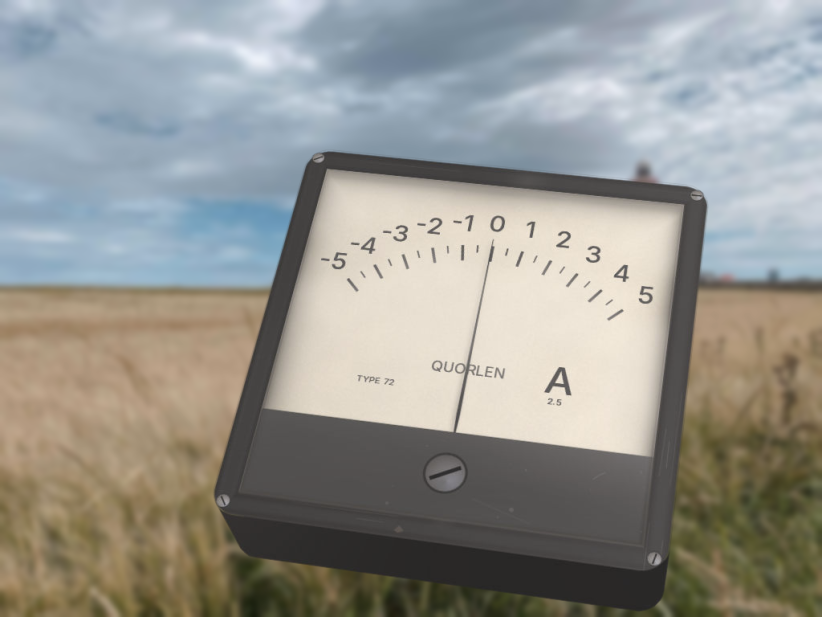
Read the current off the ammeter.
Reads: 0 A
